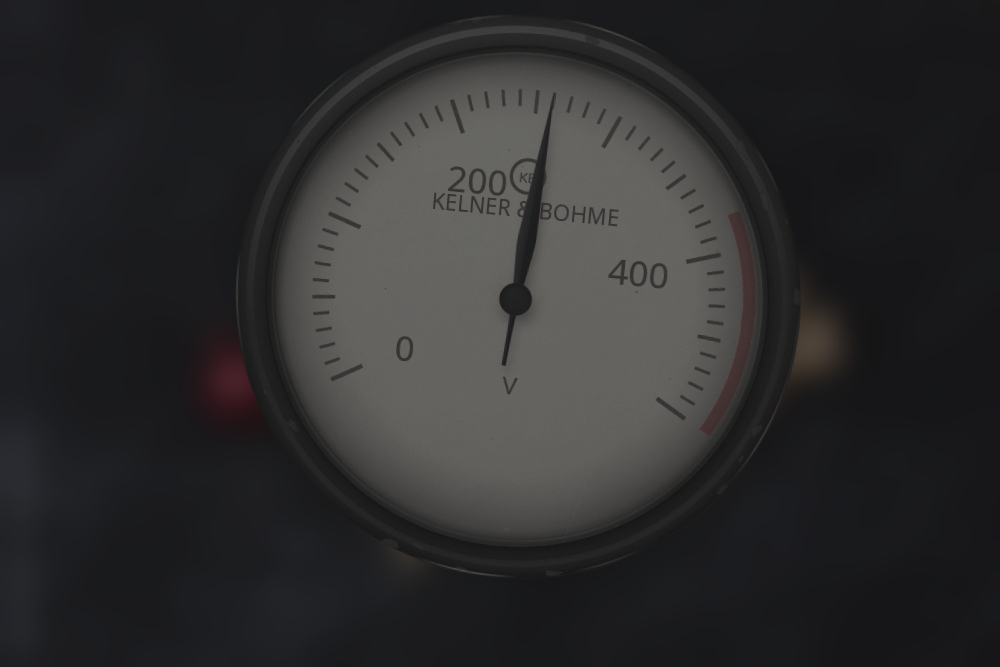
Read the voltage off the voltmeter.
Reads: 260 V
